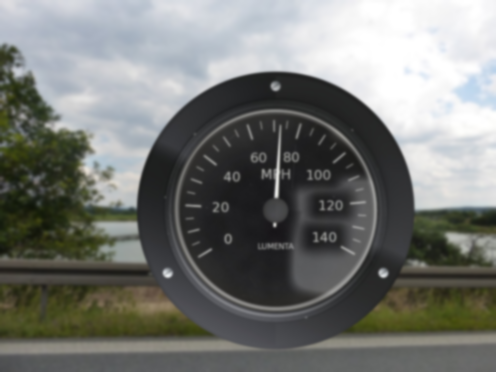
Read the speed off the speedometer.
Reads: 72.5 mph
